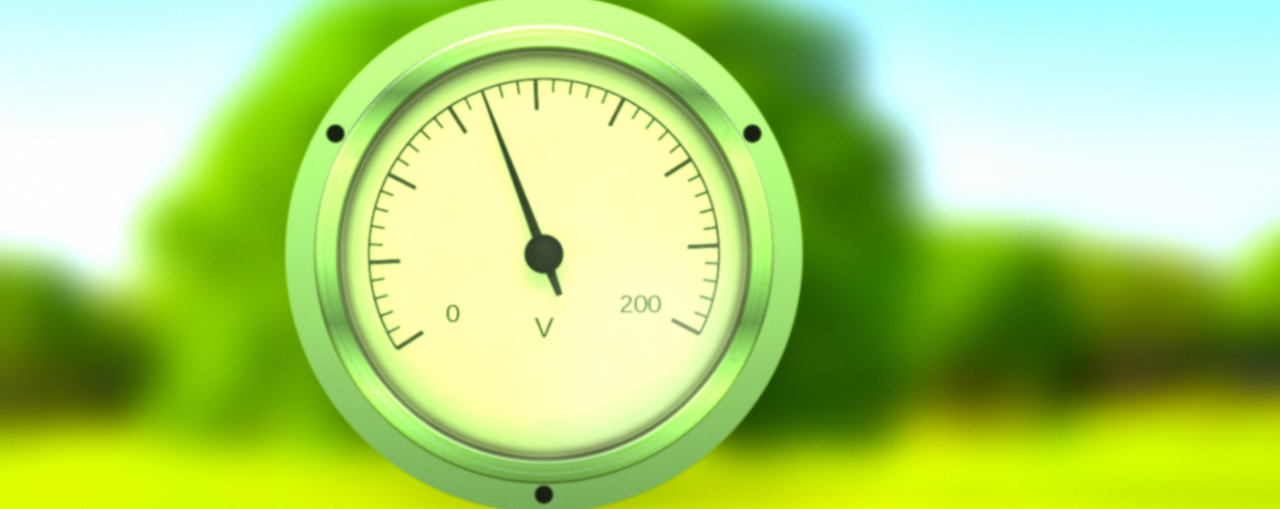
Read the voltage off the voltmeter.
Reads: 85 V
